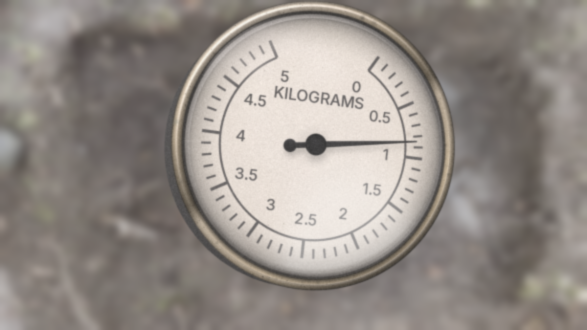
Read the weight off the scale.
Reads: 0.85 kg
